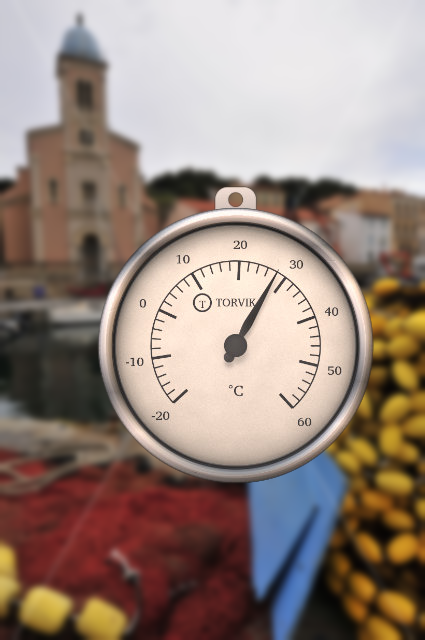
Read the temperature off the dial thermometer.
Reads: 28 °C
